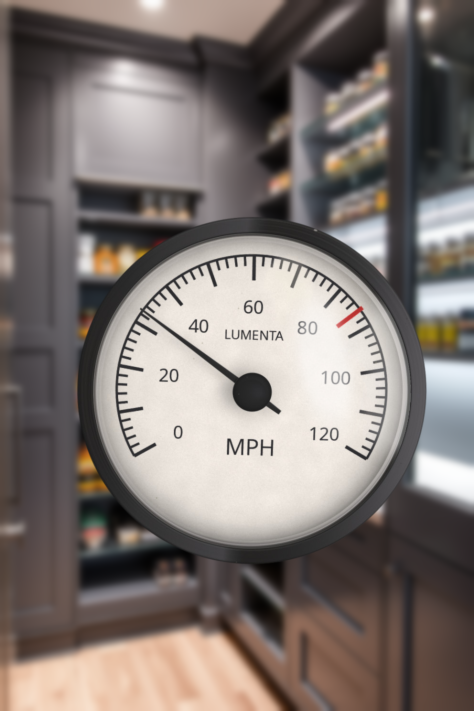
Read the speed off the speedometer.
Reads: 33 mph
